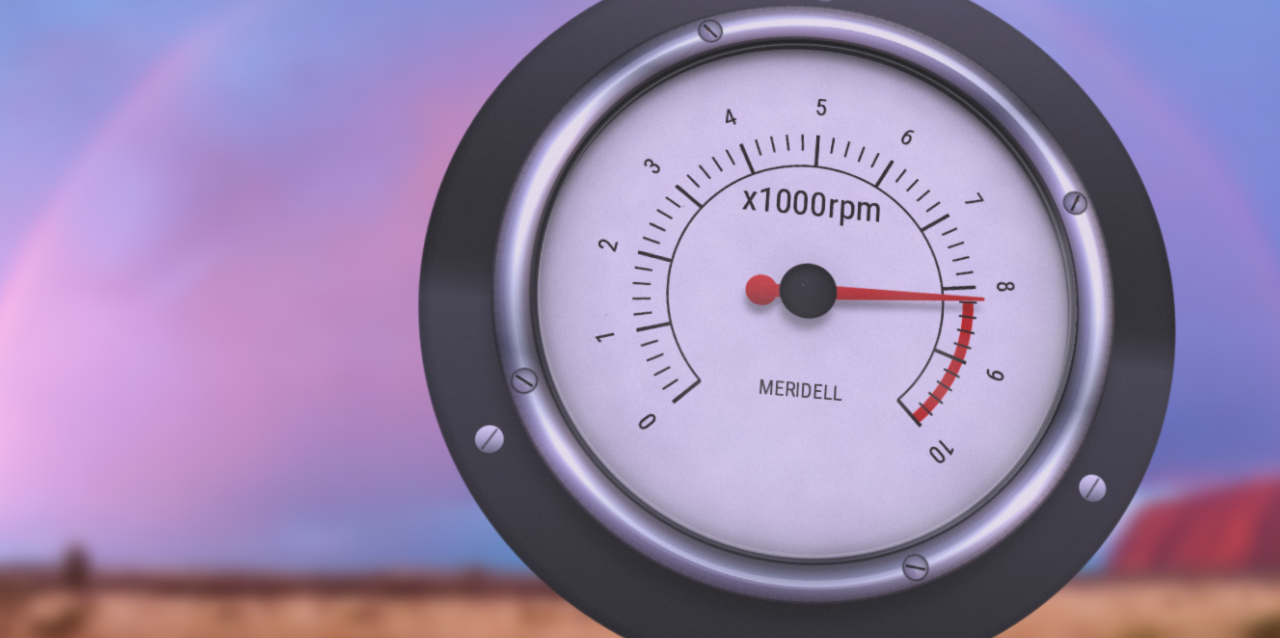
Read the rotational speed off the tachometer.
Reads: 8200 rpm
